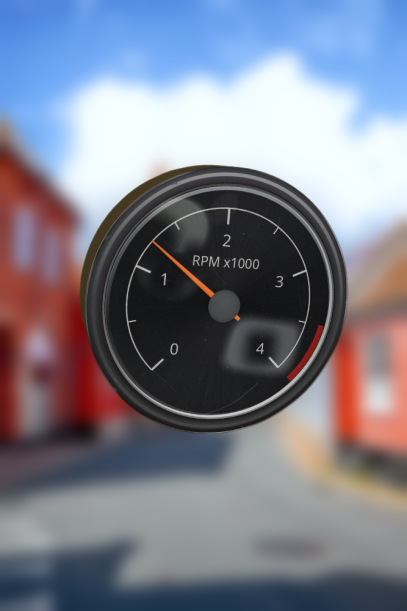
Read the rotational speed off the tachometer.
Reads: 1250 rpm
